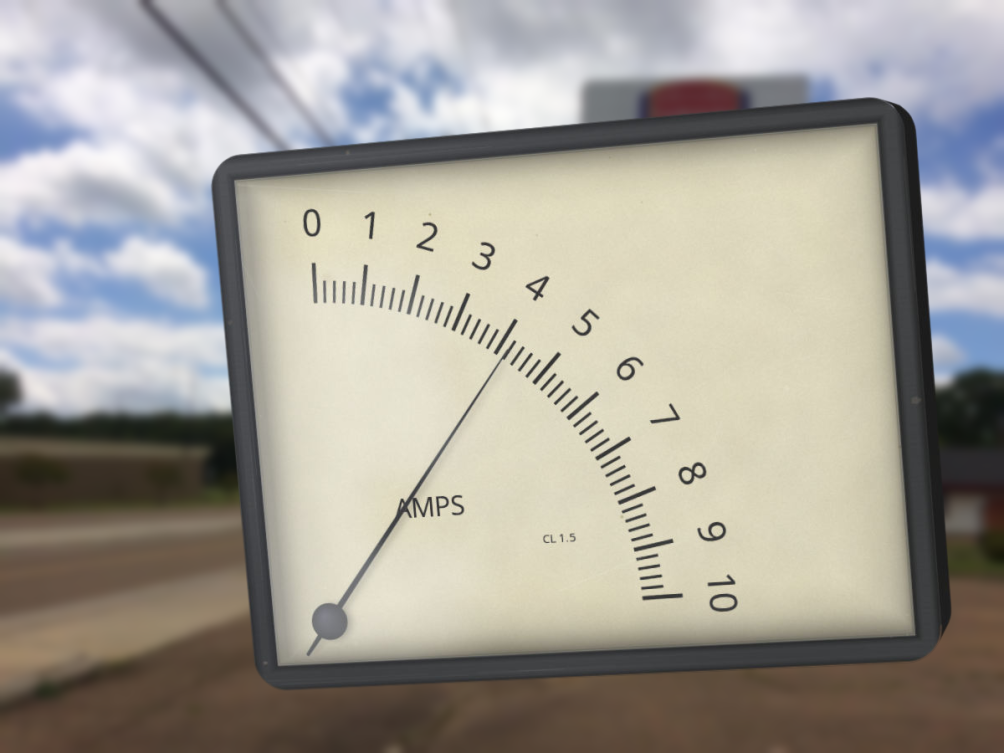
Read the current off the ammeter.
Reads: 4.2 A
